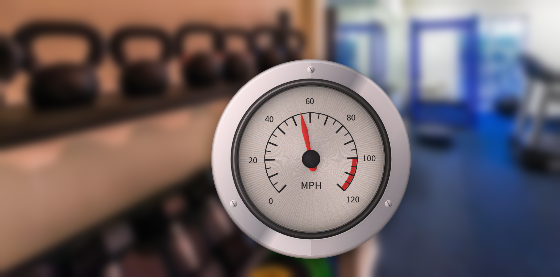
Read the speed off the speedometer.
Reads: 55 mph
